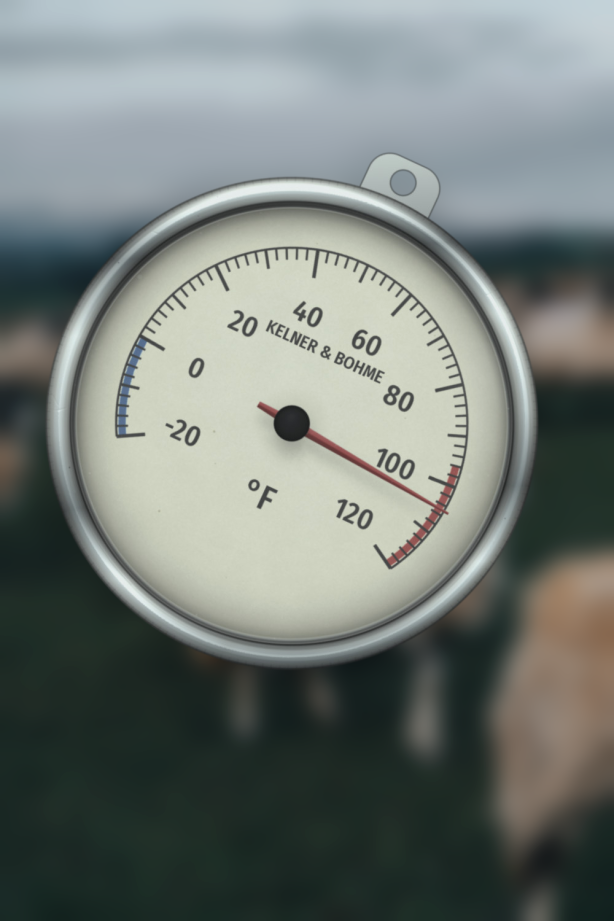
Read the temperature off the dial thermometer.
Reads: 105 °F
